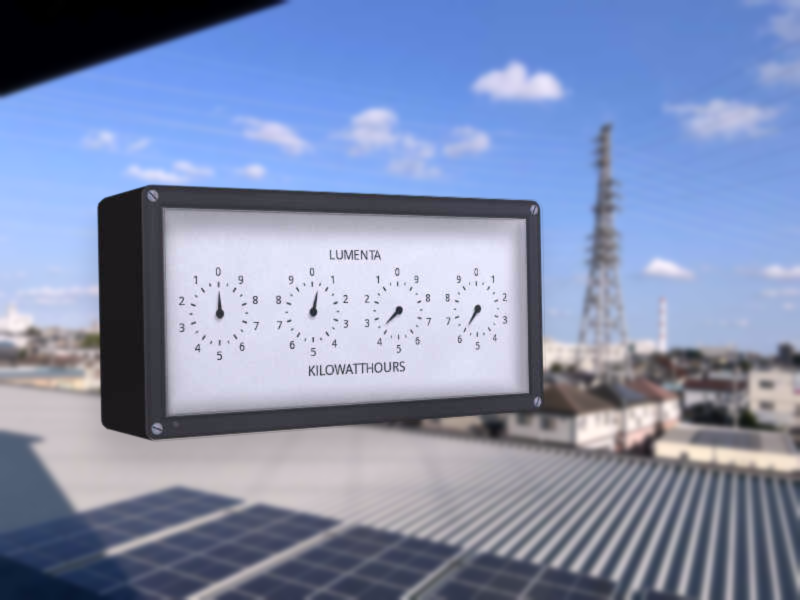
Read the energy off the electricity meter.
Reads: 36 kWh
